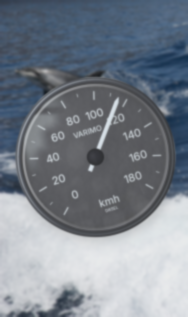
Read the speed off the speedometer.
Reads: 115 km/h
